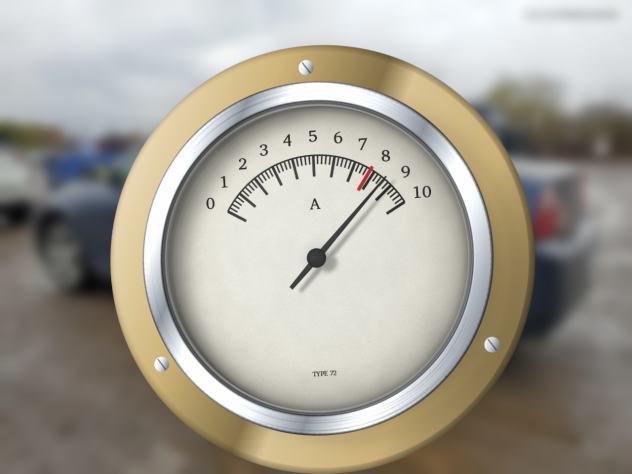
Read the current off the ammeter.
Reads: 8.6 A
